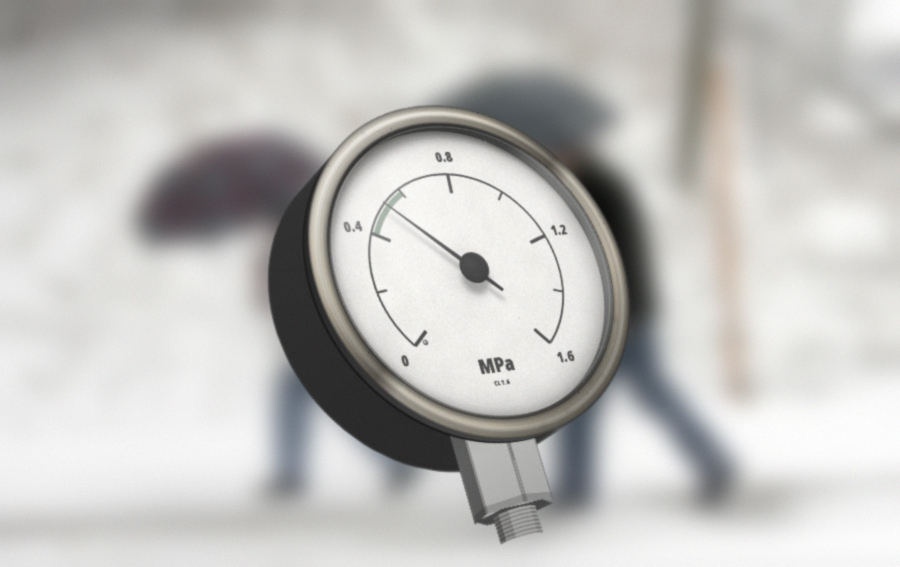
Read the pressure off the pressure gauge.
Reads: 0.5 MPa
